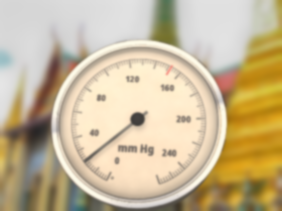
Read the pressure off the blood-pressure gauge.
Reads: 20 mmHg
